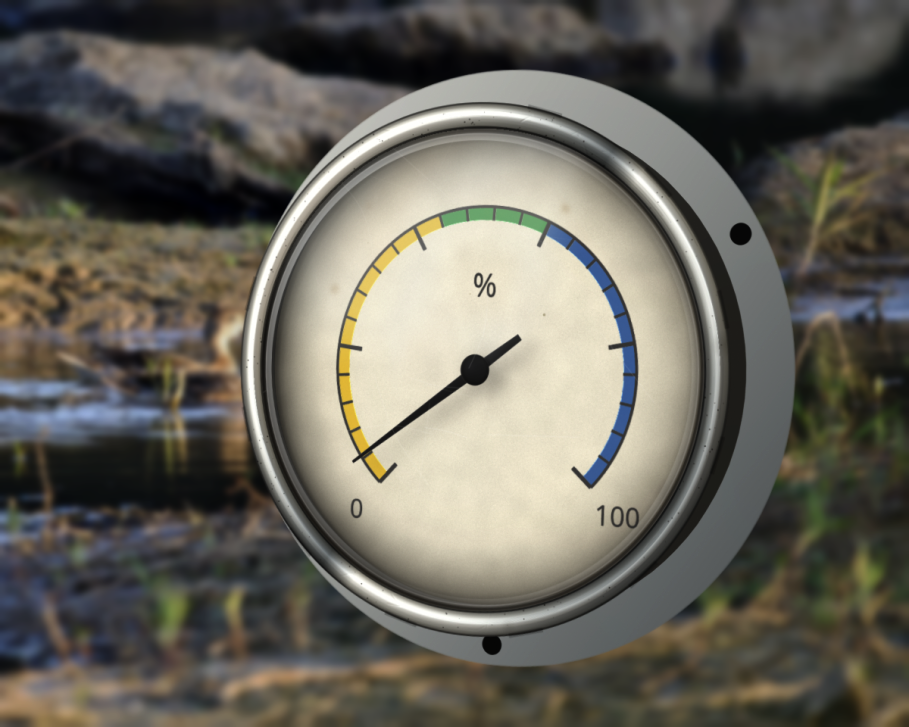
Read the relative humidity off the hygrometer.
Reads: 4 %
